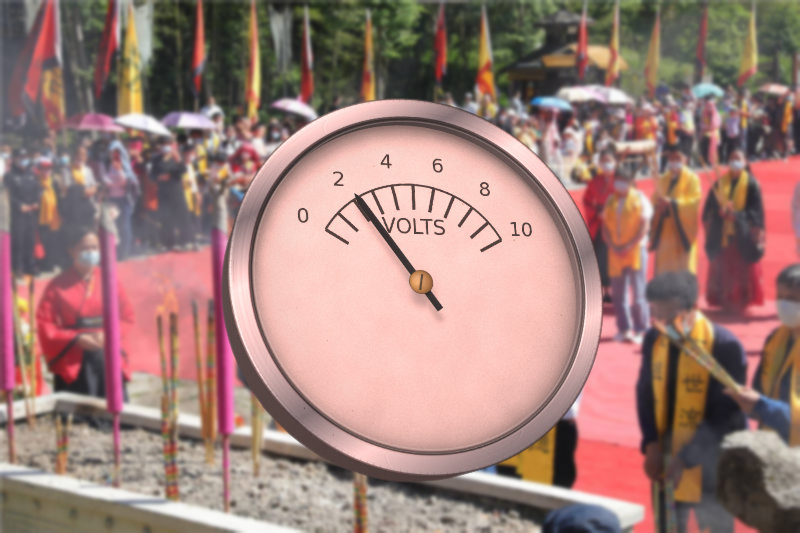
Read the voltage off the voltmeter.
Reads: 2 V
